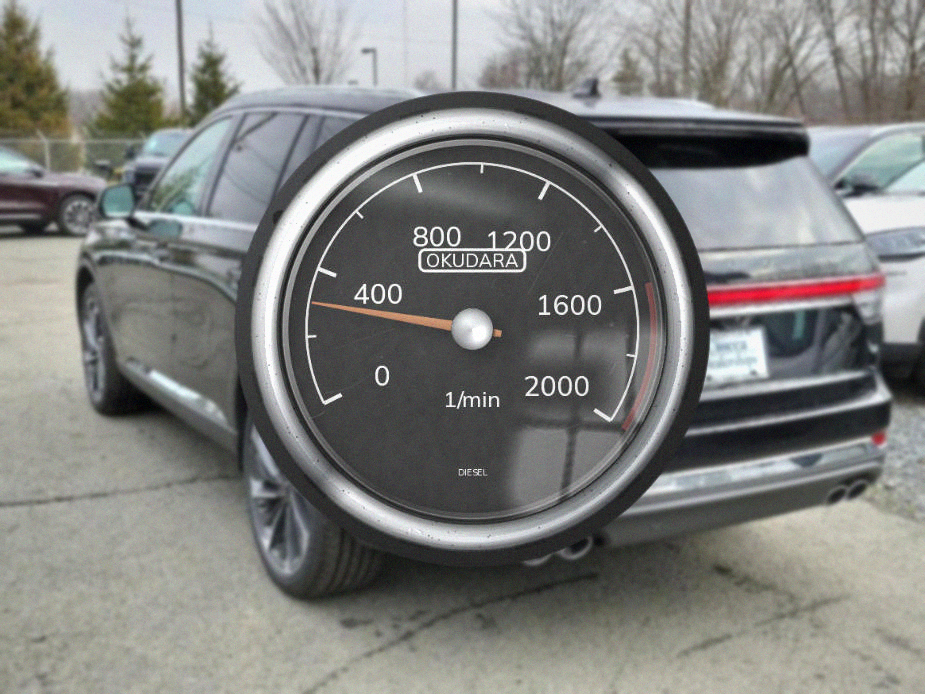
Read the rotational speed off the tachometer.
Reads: 300 rpm
